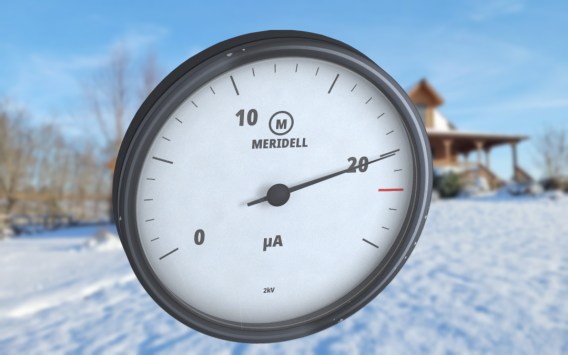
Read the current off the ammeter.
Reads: 20 µA
